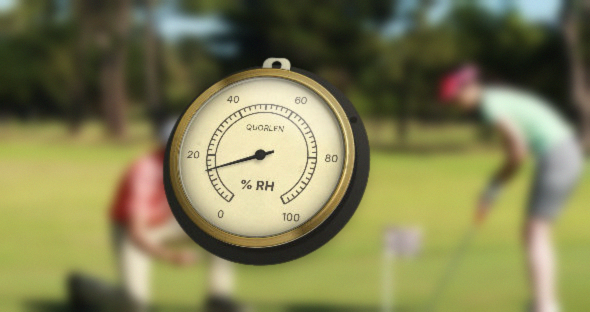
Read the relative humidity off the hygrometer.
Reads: 14 %
